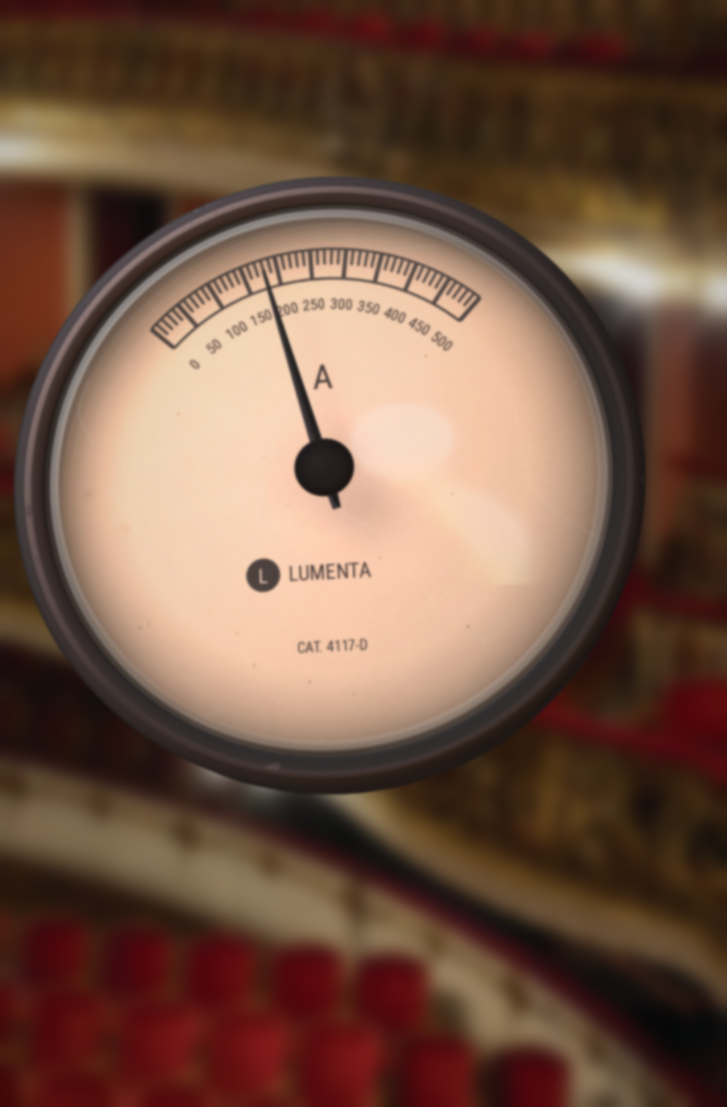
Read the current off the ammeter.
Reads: 180 A
